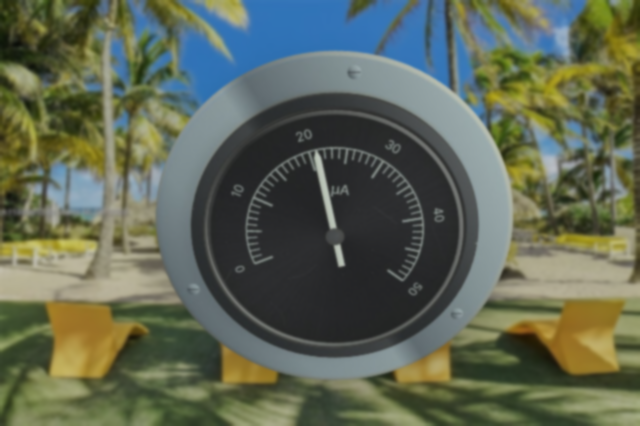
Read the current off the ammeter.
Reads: 21 µA
